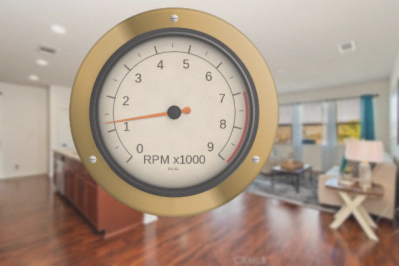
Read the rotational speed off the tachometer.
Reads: 1250 rpm
